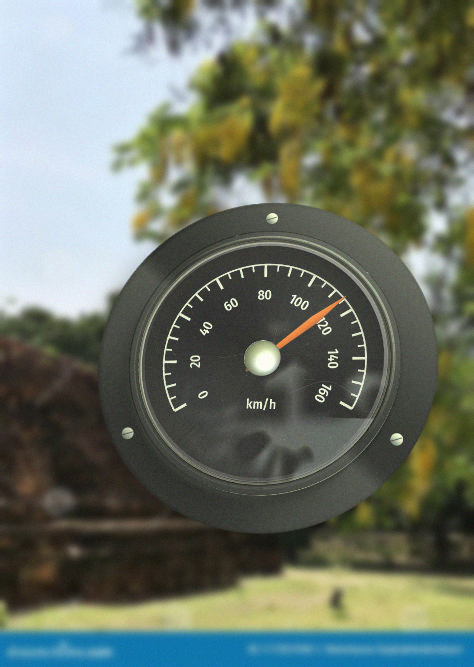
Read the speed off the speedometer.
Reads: 115 km/h
